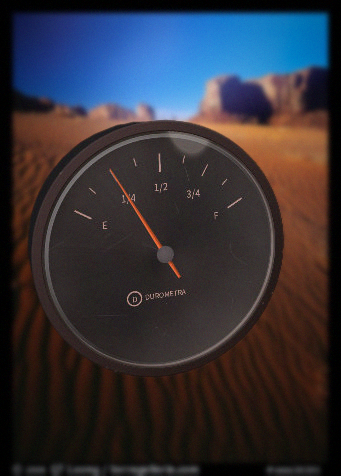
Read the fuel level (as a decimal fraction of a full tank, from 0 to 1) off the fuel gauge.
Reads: 0.25
